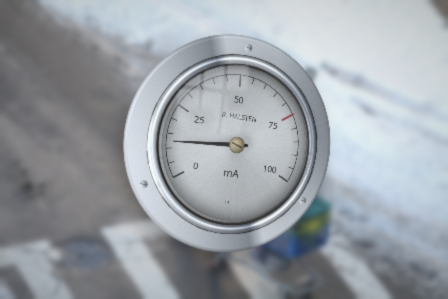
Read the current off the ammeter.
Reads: 12.5 mA
